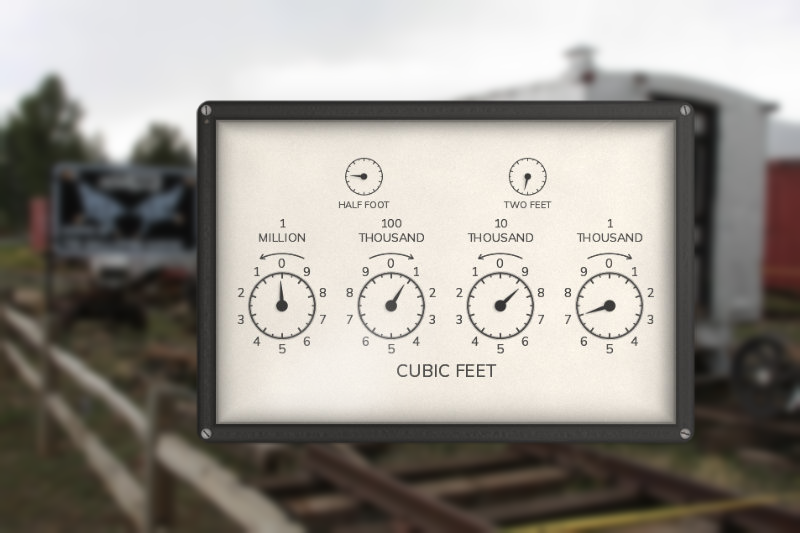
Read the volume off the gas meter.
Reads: 8700 ft³
